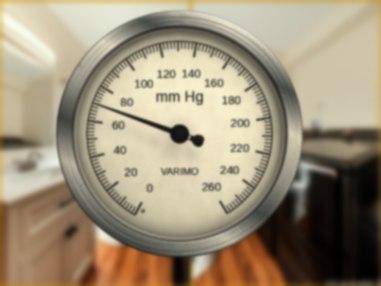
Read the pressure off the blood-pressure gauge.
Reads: 70 mmHg
